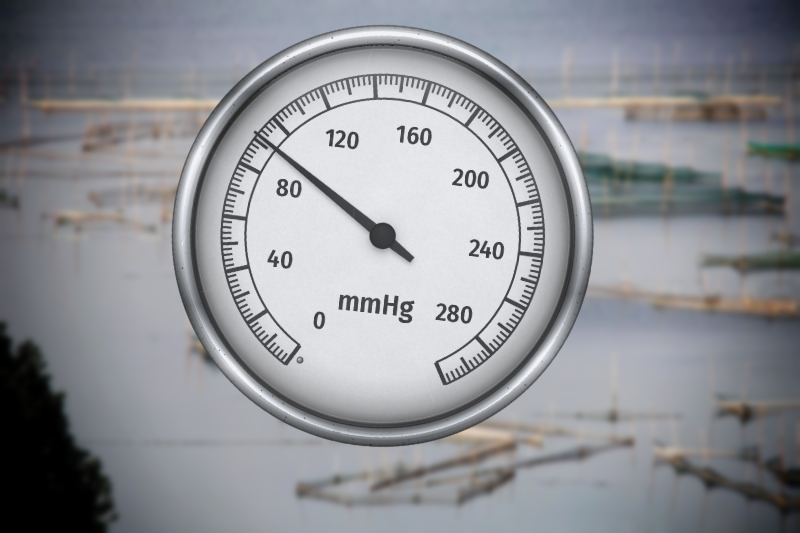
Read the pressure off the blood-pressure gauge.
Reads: 92 mmHg
